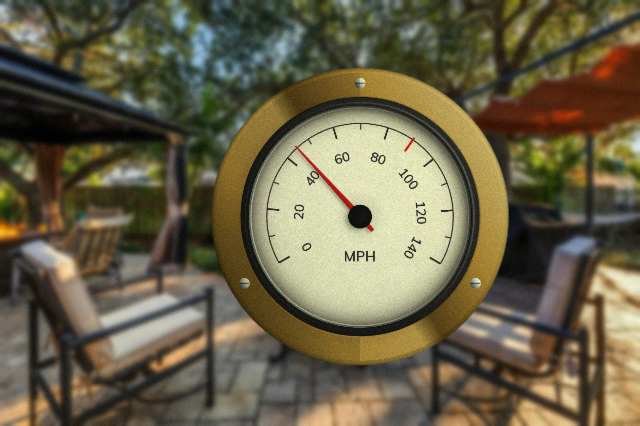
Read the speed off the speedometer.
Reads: 45 mph
